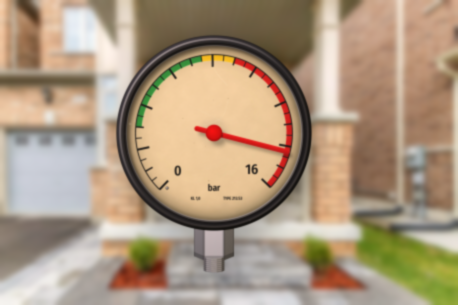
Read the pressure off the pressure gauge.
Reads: 14.25 bar
